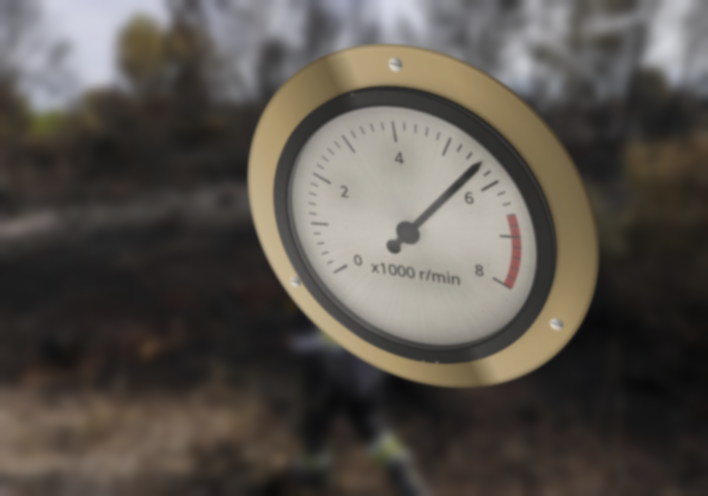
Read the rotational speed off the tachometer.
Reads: 5600 rpm
